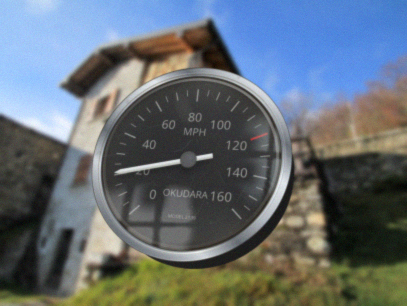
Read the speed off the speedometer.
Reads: 20 mph
